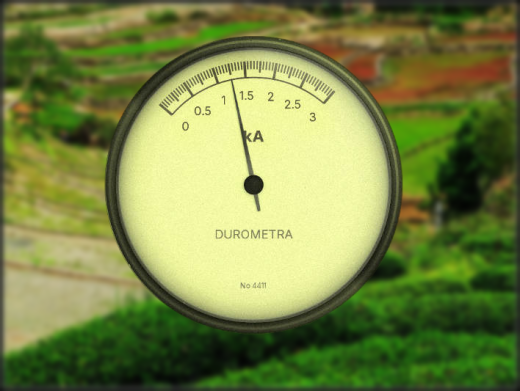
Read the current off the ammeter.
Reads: 1.25 kA
